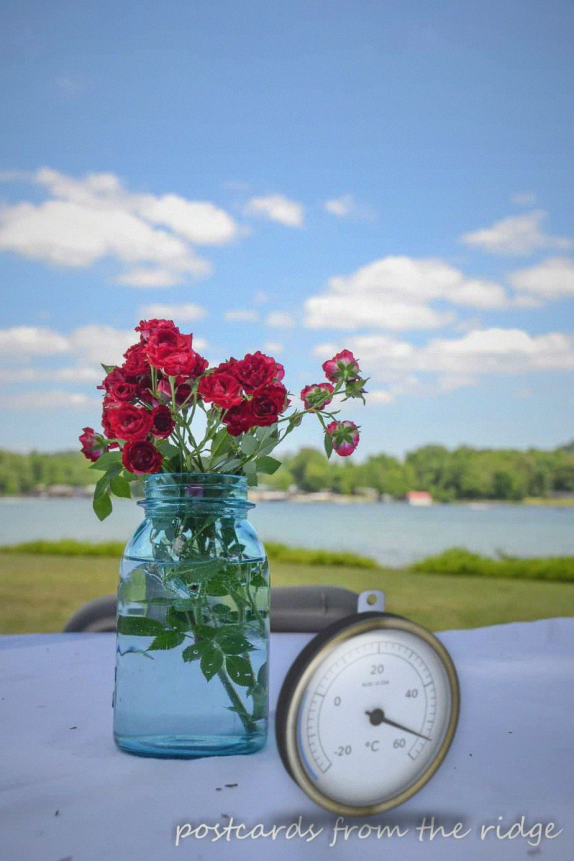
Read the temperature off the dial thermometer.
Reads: 54 °C
